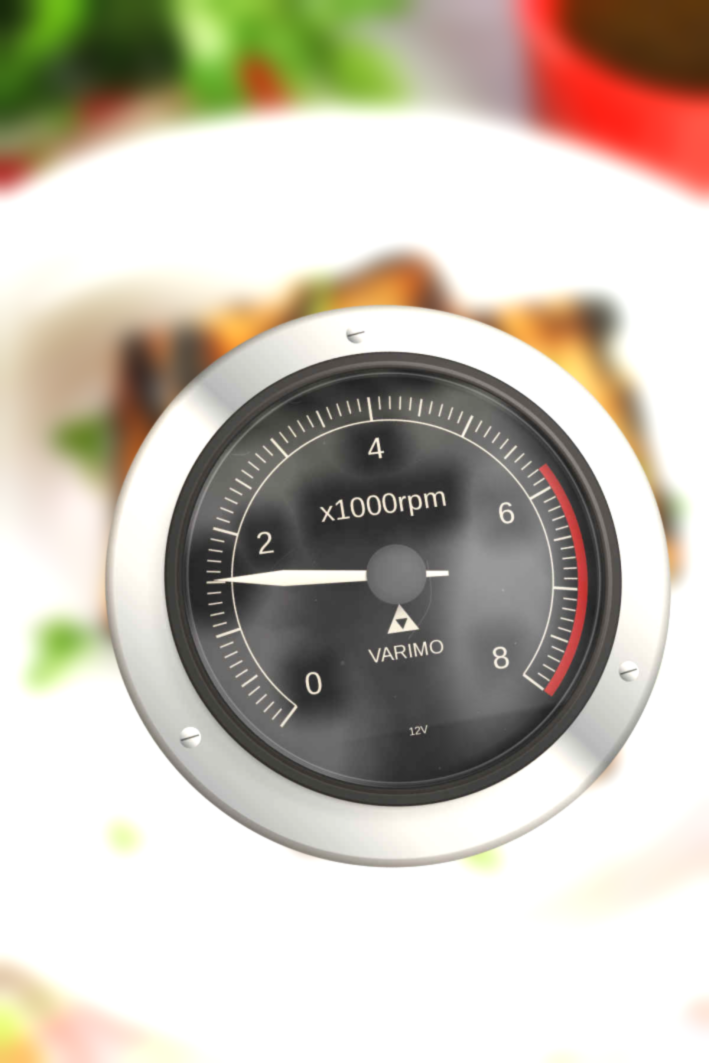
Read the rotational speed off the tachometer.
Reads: 1500 rpm
